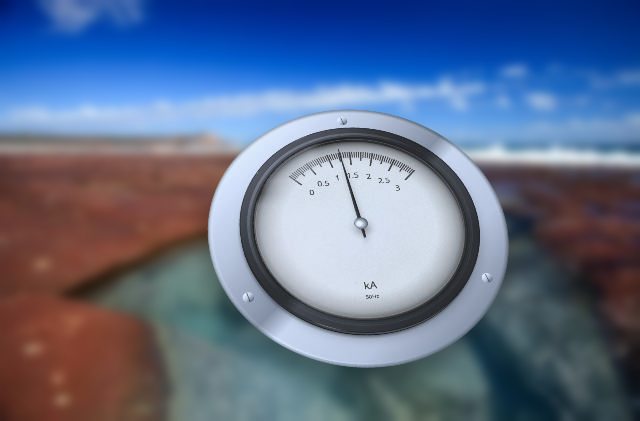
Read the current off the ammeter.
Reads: 1.25 kA
